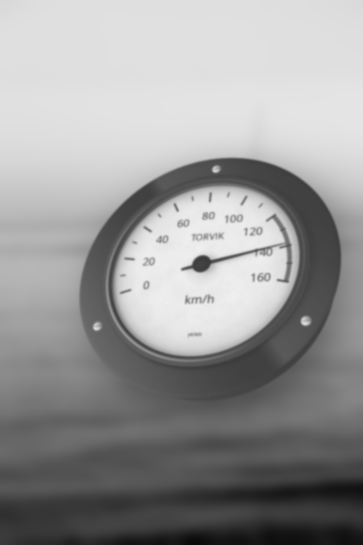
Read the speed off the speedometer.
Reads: 140 km/h
